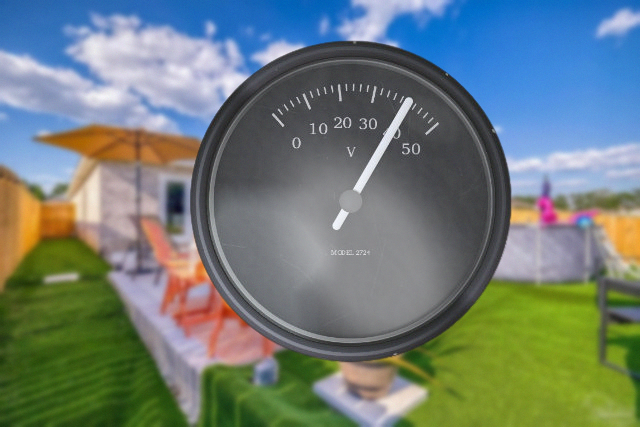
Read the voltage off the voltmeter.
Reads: 40 V
